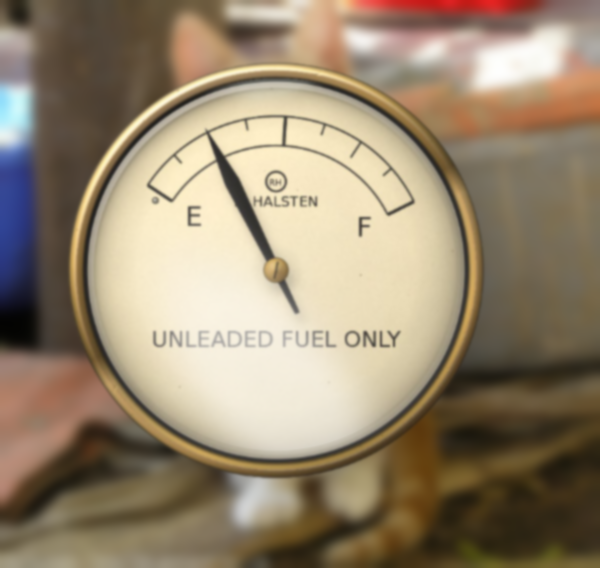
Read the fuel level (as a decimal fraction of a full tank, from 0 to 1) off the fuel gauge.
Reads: 0.25
